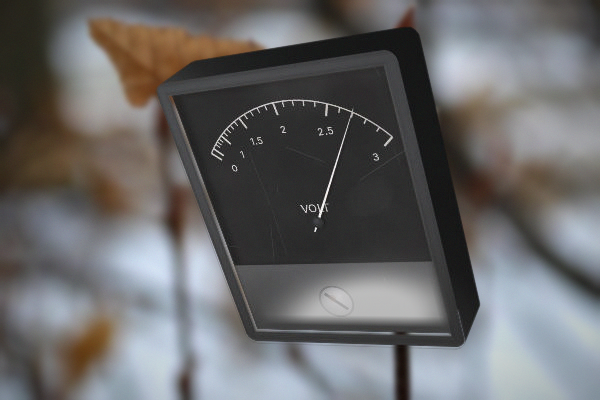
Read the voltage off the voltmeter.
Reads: 2.7 V
